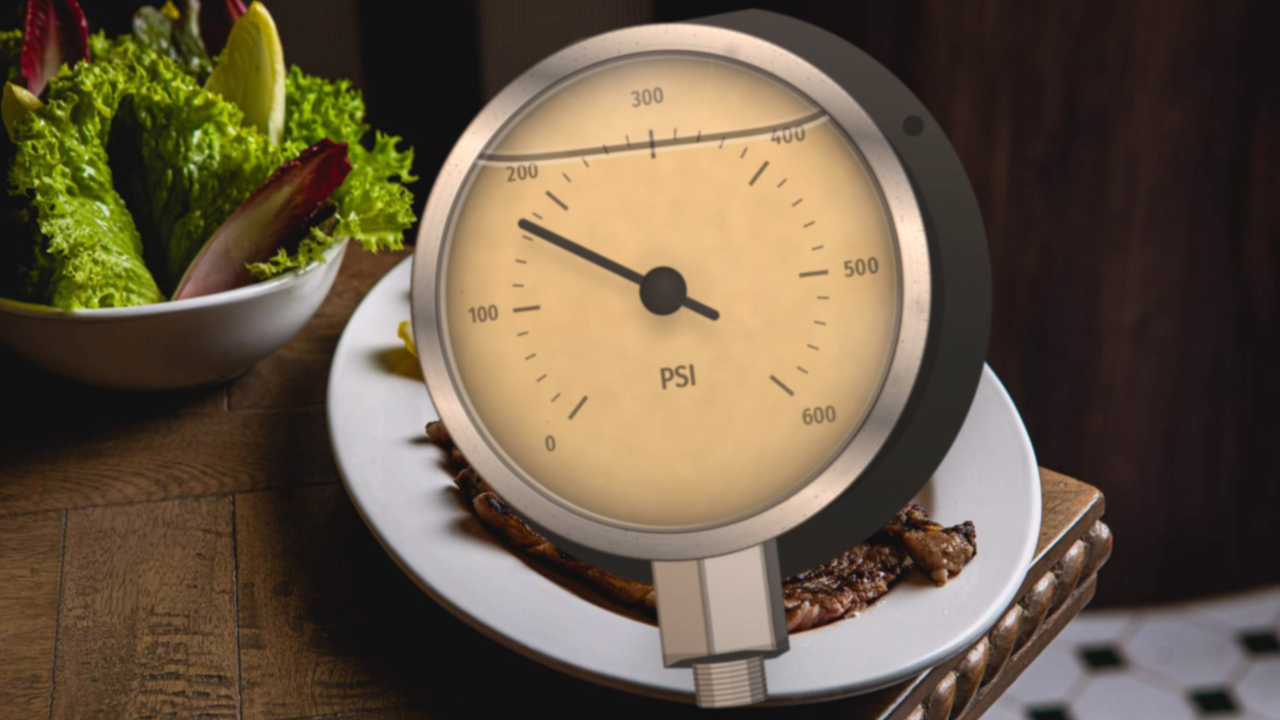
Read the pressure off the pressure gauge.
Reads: 170 psi
